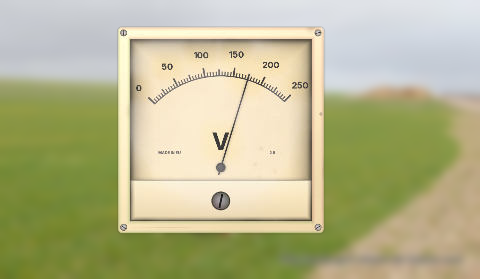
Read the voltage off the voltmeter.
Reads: 175 V
